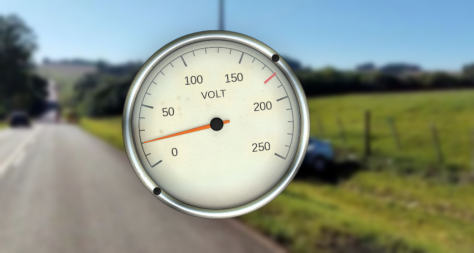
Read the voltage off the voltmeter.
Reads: 20 V
